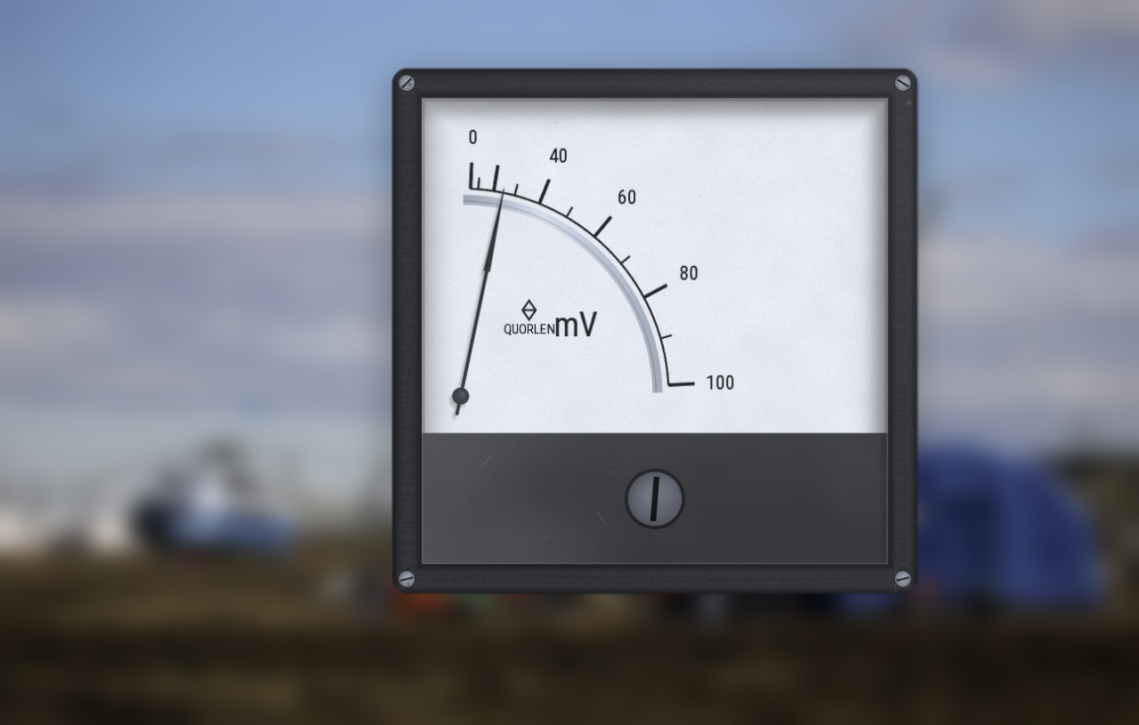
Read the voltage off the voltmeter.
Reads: 25 mV
